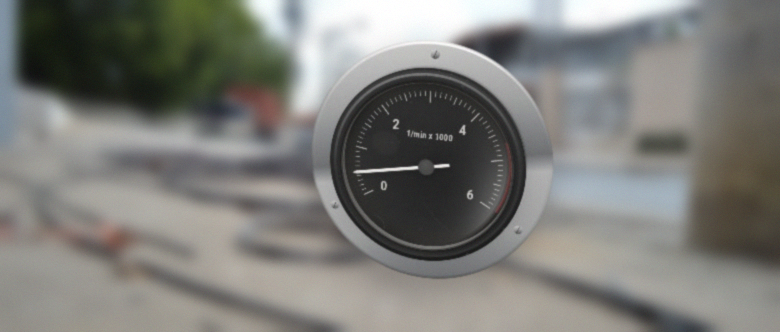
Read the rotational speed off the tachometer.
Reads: 500 rpm
